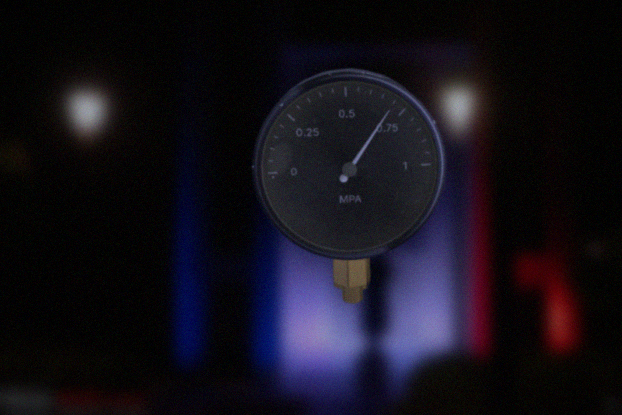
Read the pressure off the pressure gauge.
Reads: 0.7 MPa
